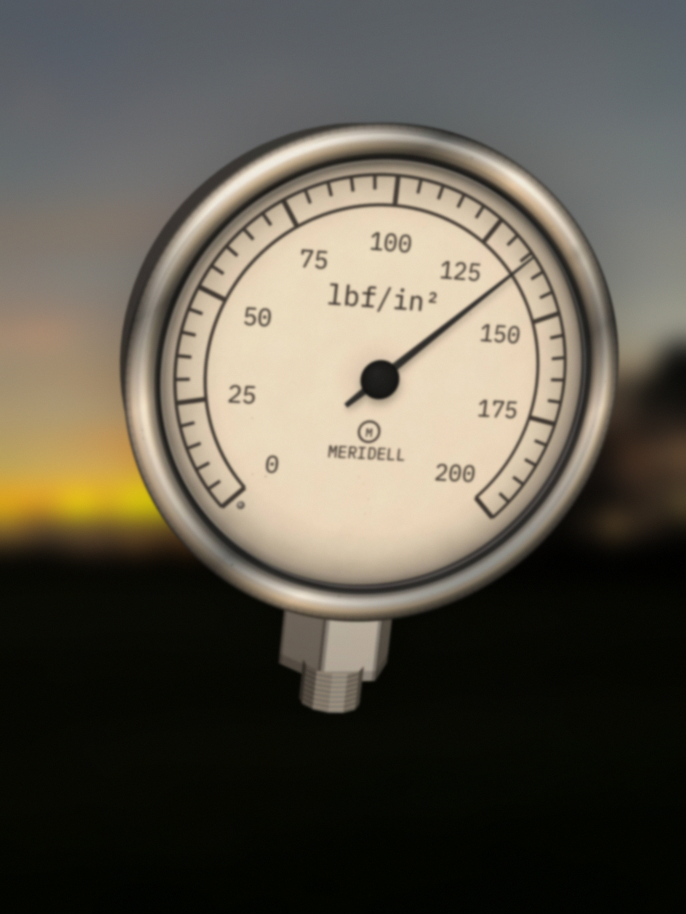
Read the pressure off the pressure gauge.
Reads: 135 psi
